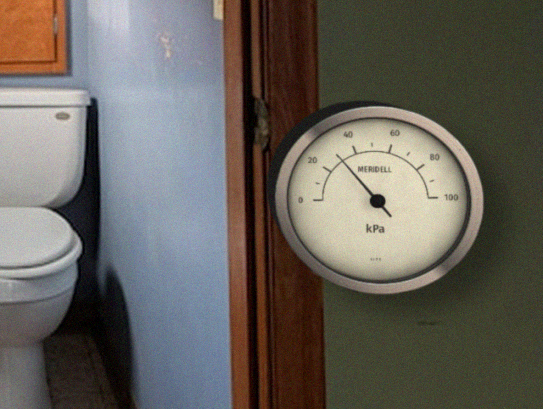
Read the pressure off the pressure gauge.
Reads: 30 kPa
